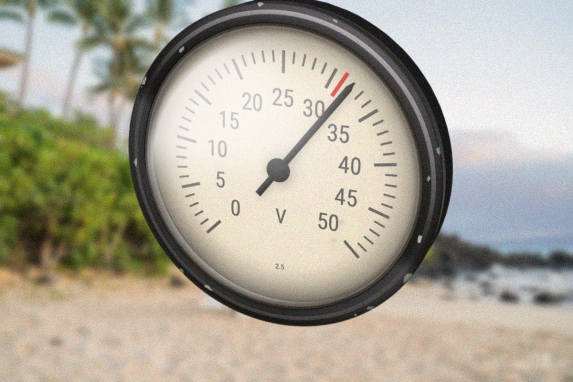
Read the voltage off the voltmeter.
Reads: 32 V
